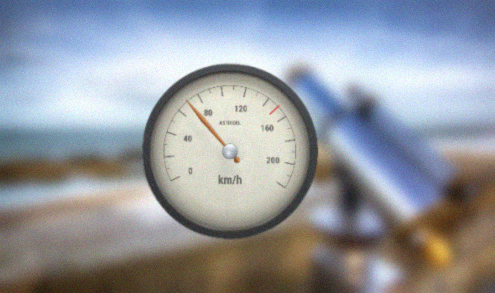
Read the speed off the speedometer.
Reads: 70 km/h
